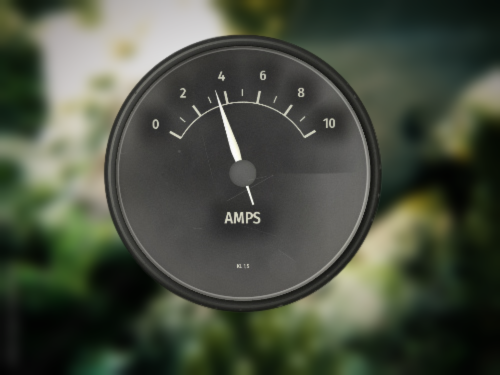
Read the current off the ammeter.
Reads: 3.5 A
